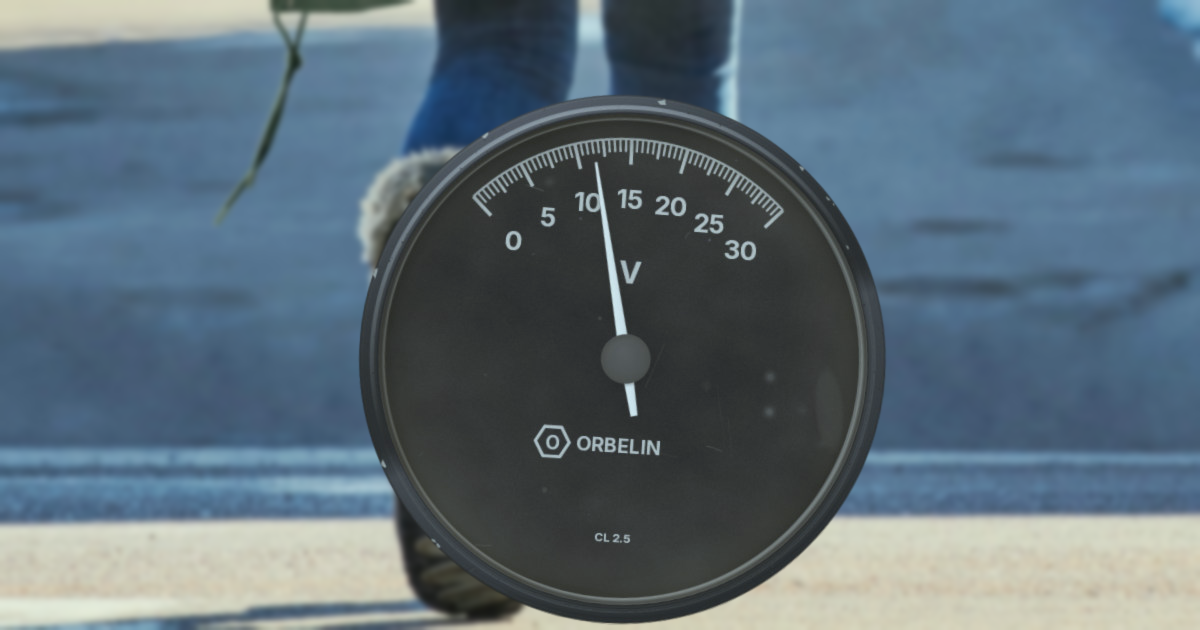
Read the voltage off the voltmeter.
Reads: 11.5 V
